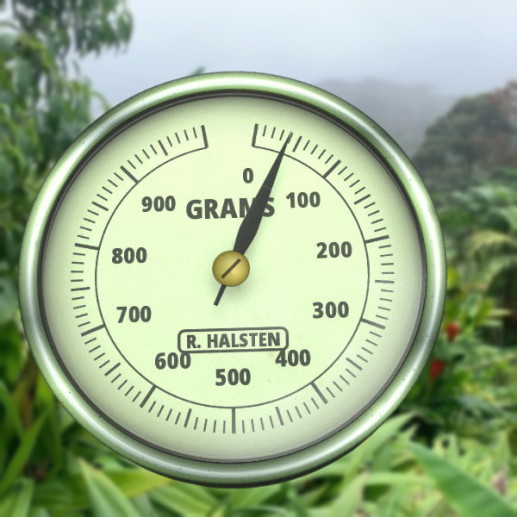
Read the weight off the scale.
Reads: 40 g
